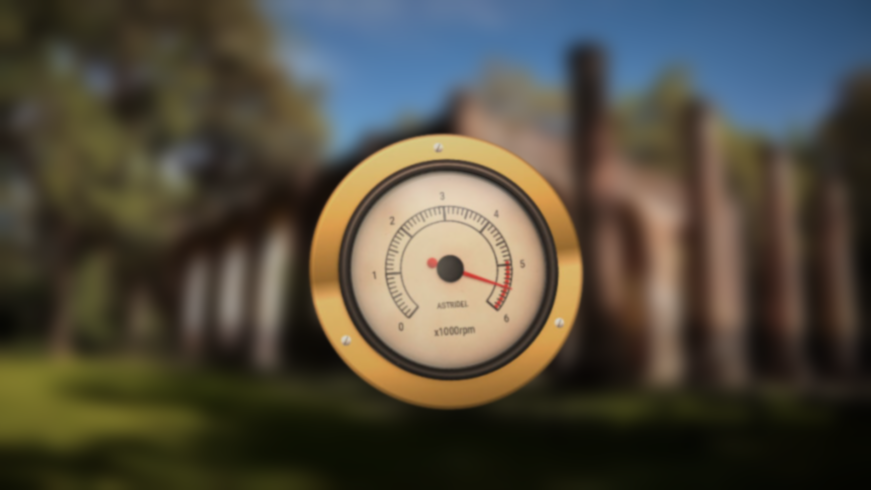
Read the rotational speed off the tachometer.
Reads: 5500 rpm
